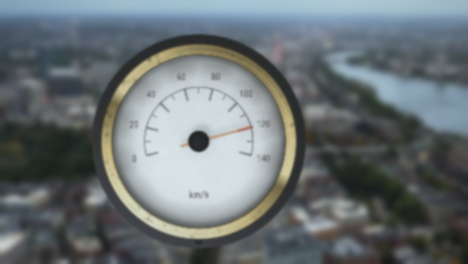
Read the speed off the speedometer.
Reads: 120 km/h
